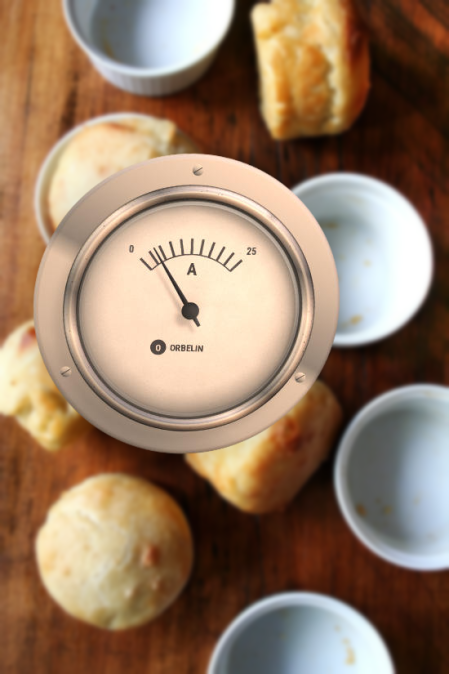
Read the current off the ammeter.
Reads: 3.75 A
